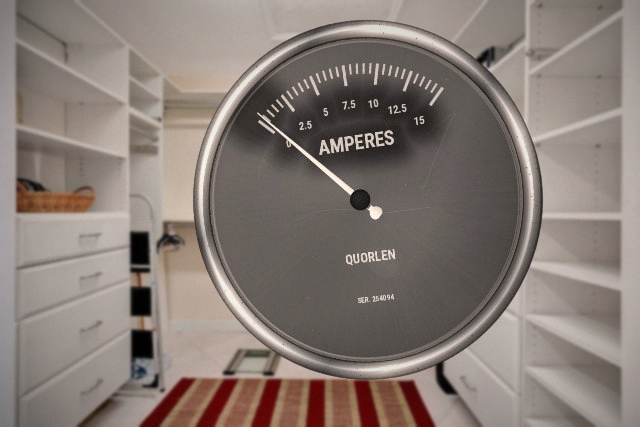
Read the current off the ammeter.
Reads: 0.5 A
